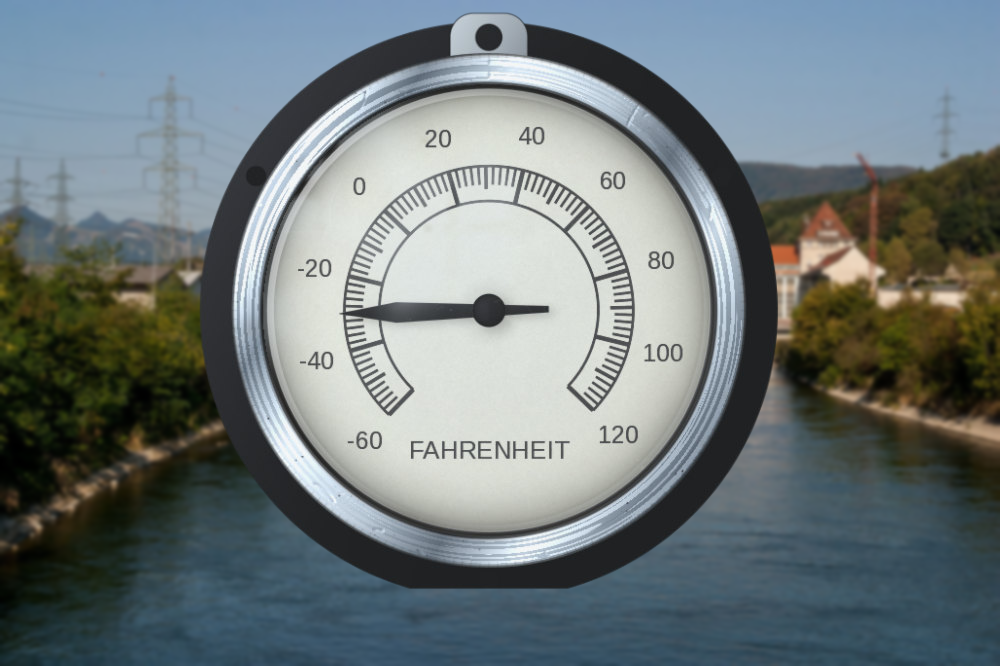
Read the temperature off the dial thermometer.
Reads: -30 °F
